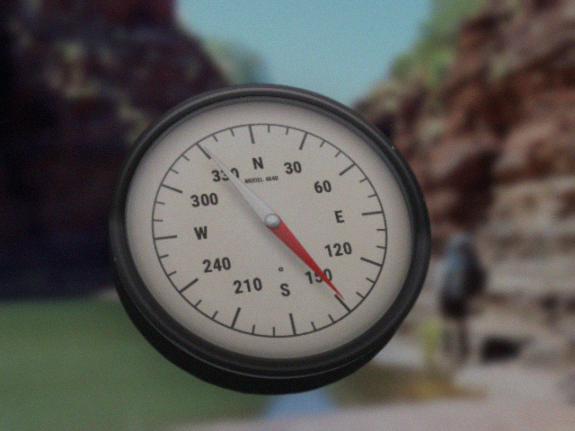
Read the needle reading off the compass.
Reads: 150 °
